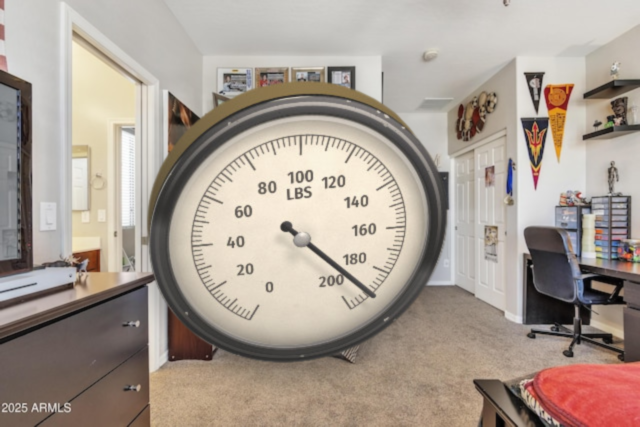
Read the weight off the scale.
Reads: 190 lb
